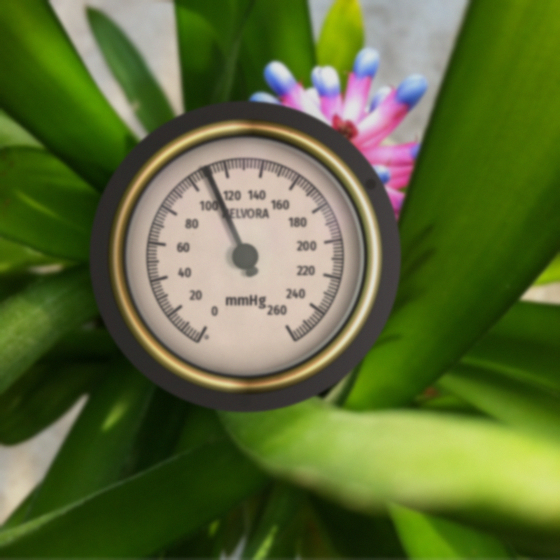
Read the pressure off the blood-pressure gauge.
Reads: 110 mmHg
